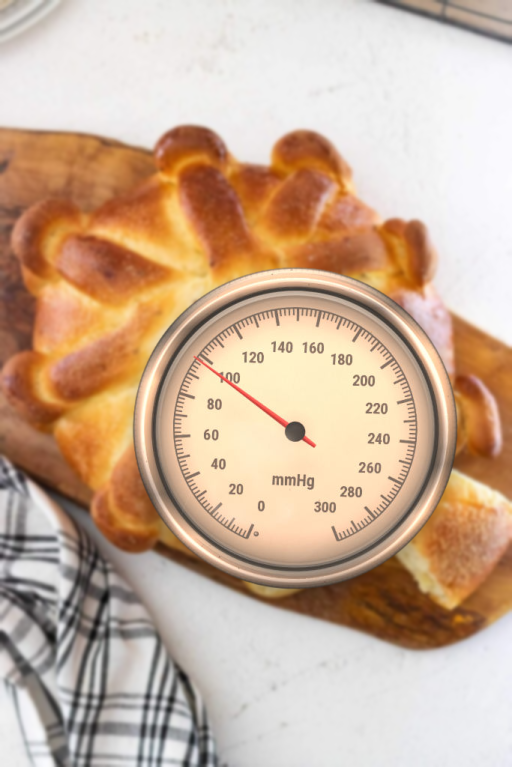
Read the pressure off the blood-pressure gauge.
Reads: 98 mmHg
